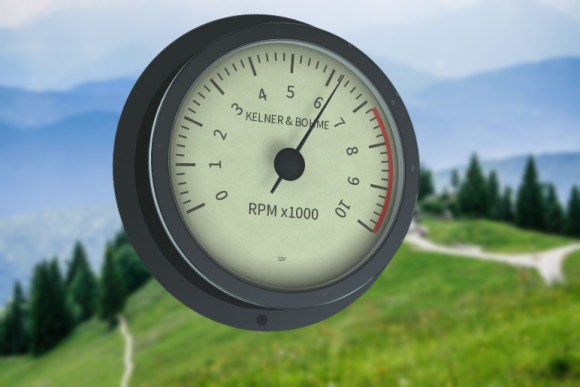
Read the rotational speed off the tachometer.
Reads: 6200 rpm
